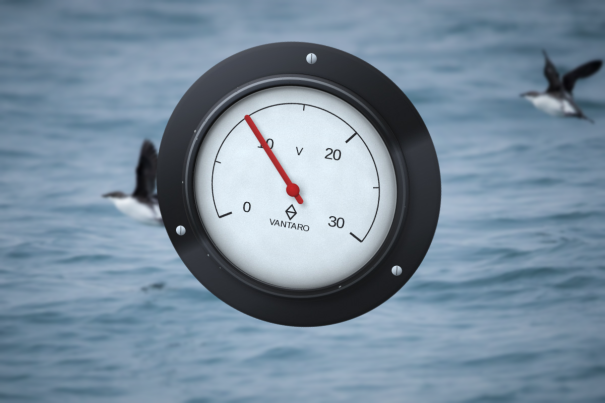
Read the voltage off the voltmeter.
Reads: 10 V
